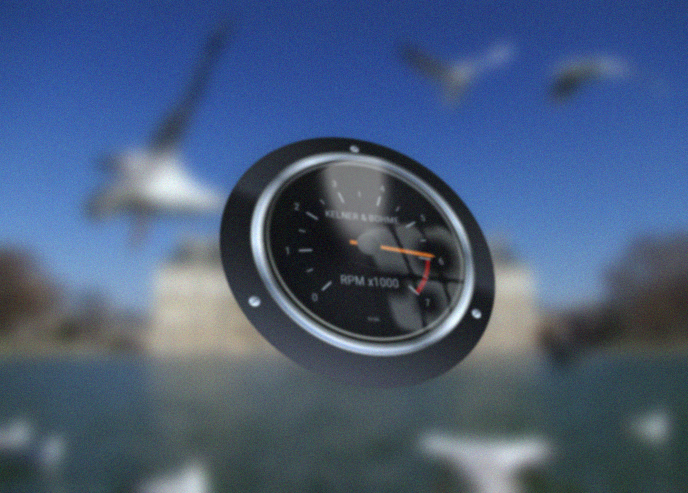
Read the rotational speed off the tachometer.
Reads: 6000 rpm
